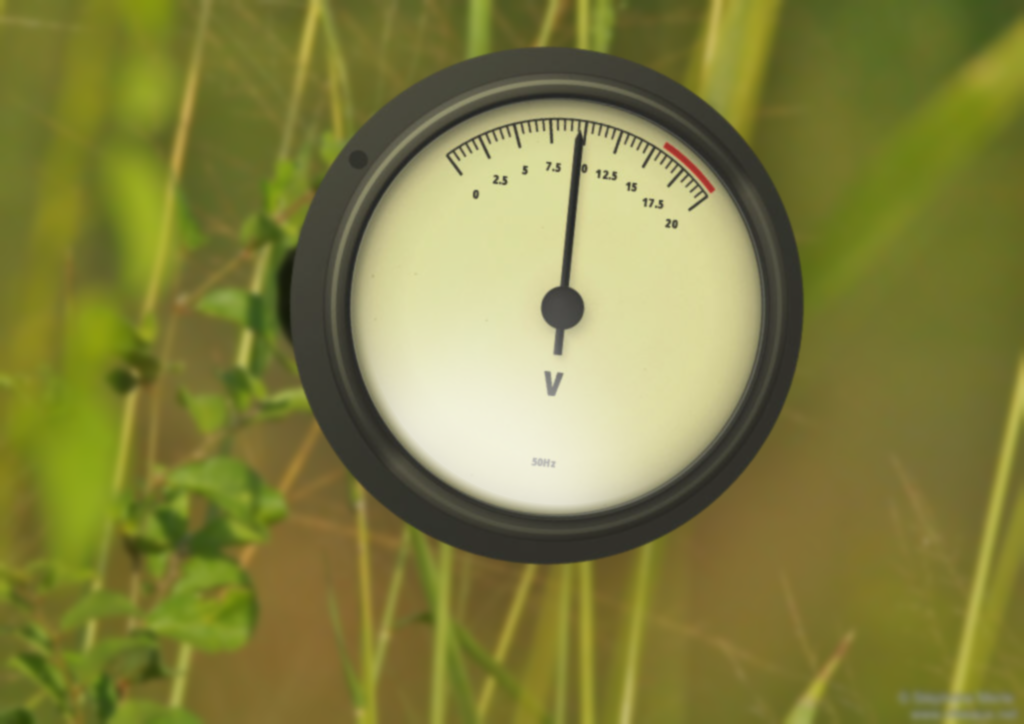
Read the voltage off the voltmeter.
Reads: 9.5 V
